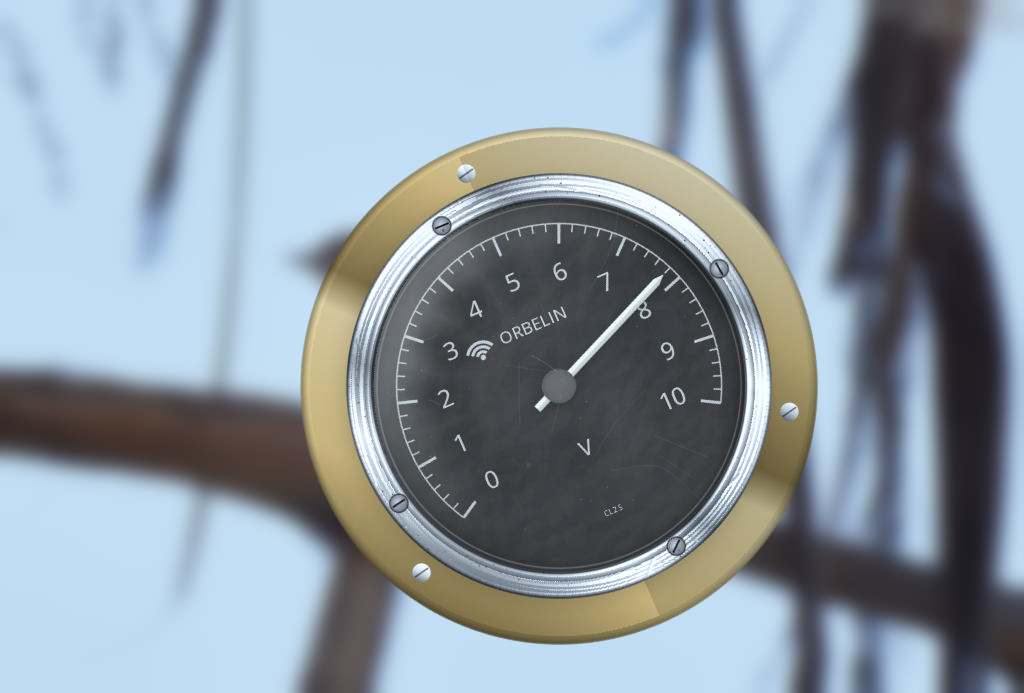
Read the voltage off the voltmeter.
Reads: 7.8 V
